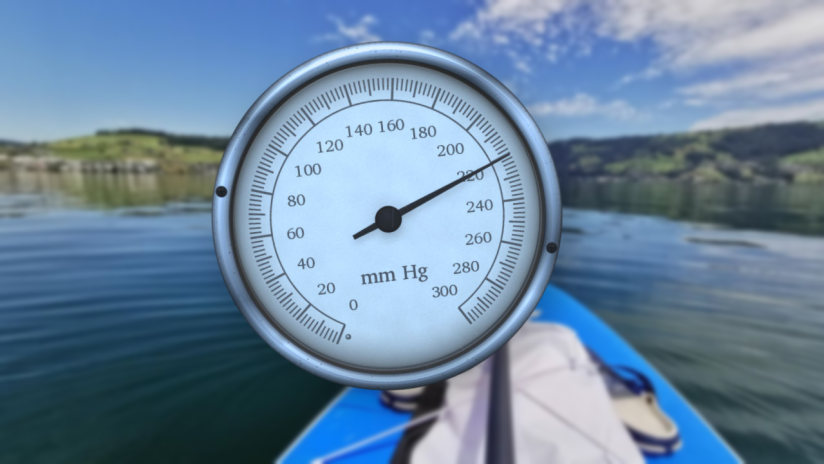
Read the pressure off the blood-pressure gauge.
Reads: 220 mmHg
